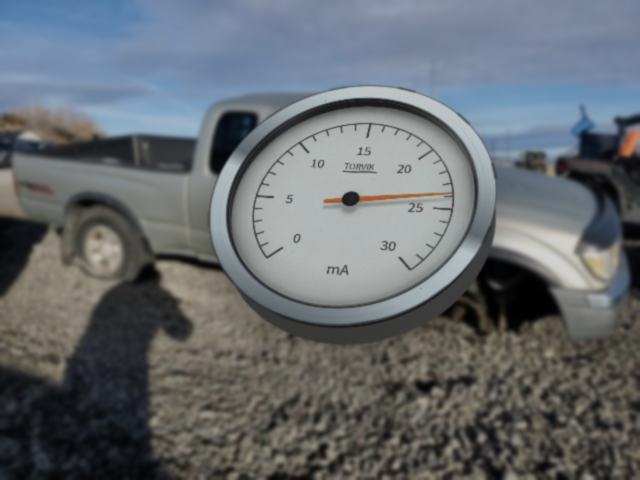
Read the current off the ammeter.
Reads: 24 mA
